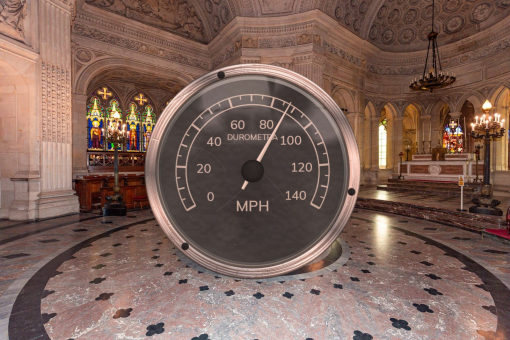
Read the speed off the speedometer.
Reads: 87.5 mph
